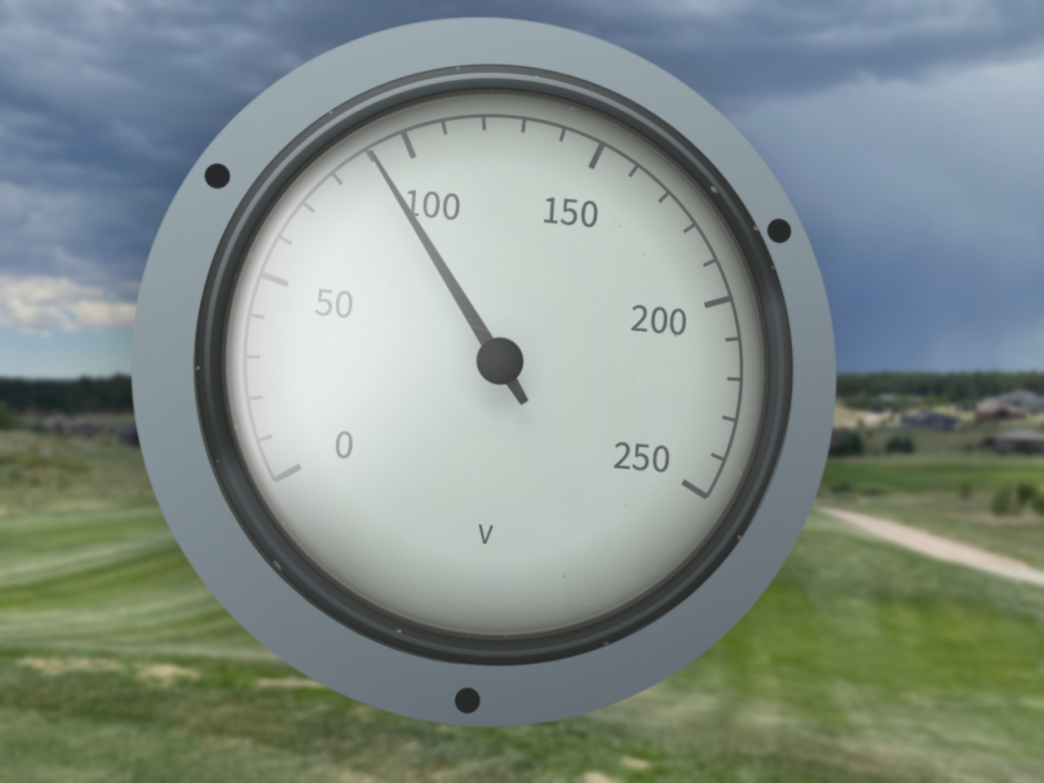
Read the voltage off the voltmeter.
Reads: 90 V
